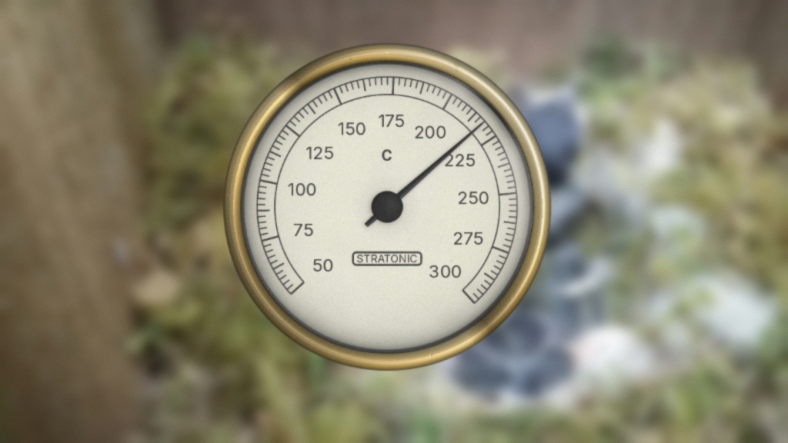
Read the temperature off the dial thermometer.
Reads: 217.5 °C
